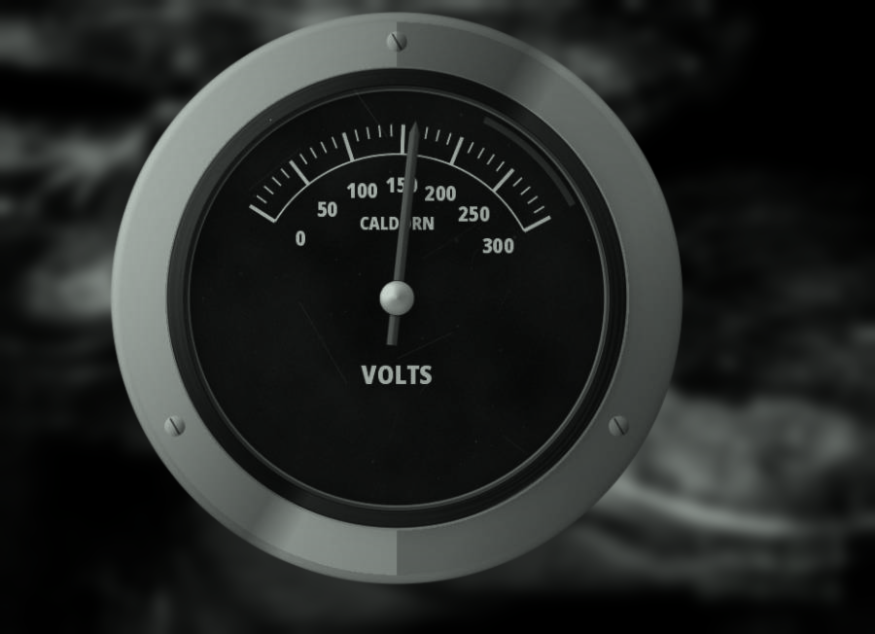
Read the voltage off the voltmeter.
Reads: 160 V
